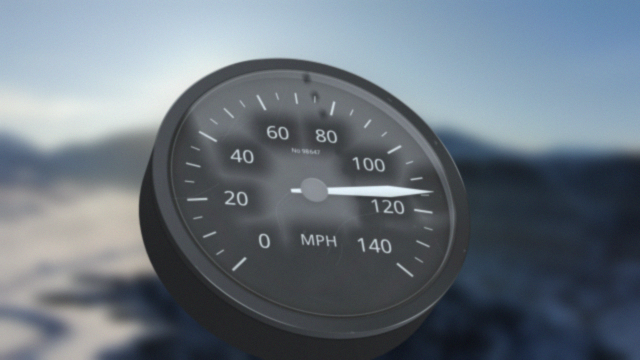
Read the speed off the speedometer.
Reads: 115 mph
